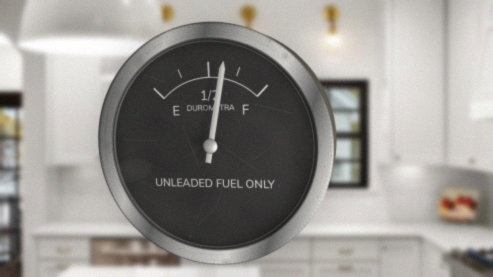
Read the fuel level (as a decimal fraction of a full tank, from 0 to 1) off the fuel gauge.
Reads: 0.625
